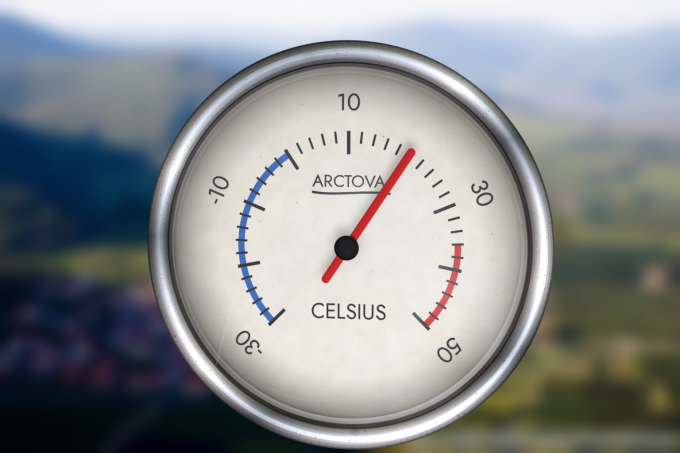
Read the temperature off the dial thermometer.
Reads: 20 °C
